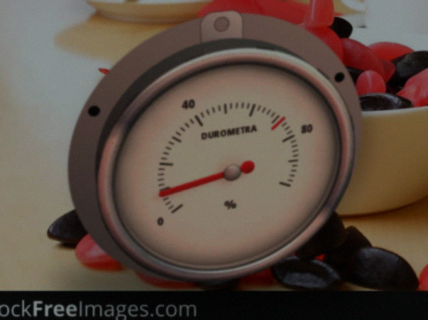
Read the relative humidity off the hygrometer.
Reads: 10 %
